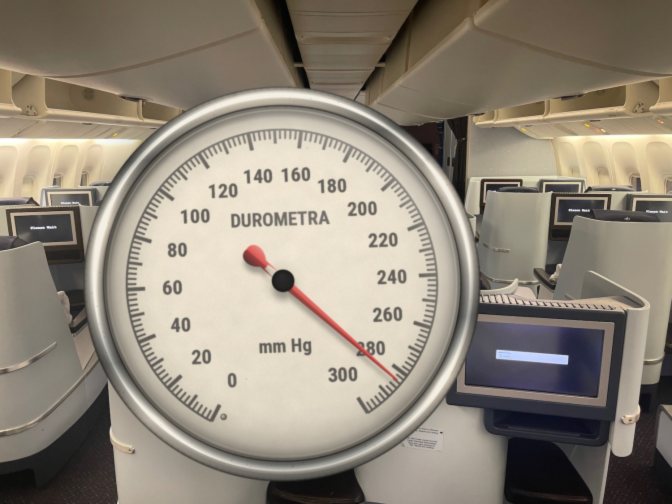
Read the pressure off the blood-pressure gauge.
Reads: 284 mmHg
